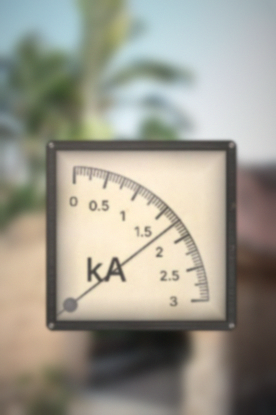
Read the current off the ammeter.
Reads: 1.75 kA
